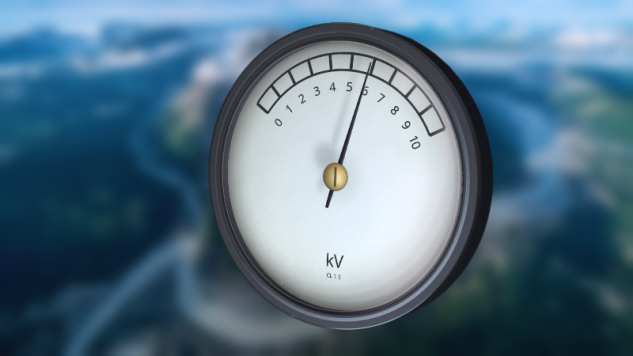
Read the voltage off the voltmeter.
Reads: 6 kV
